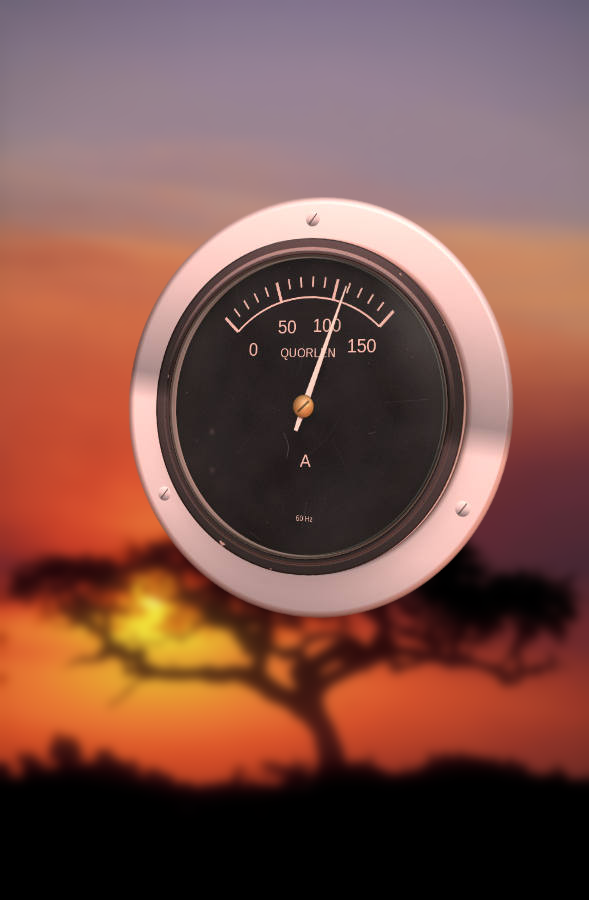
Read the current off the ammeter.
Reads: 110 A
